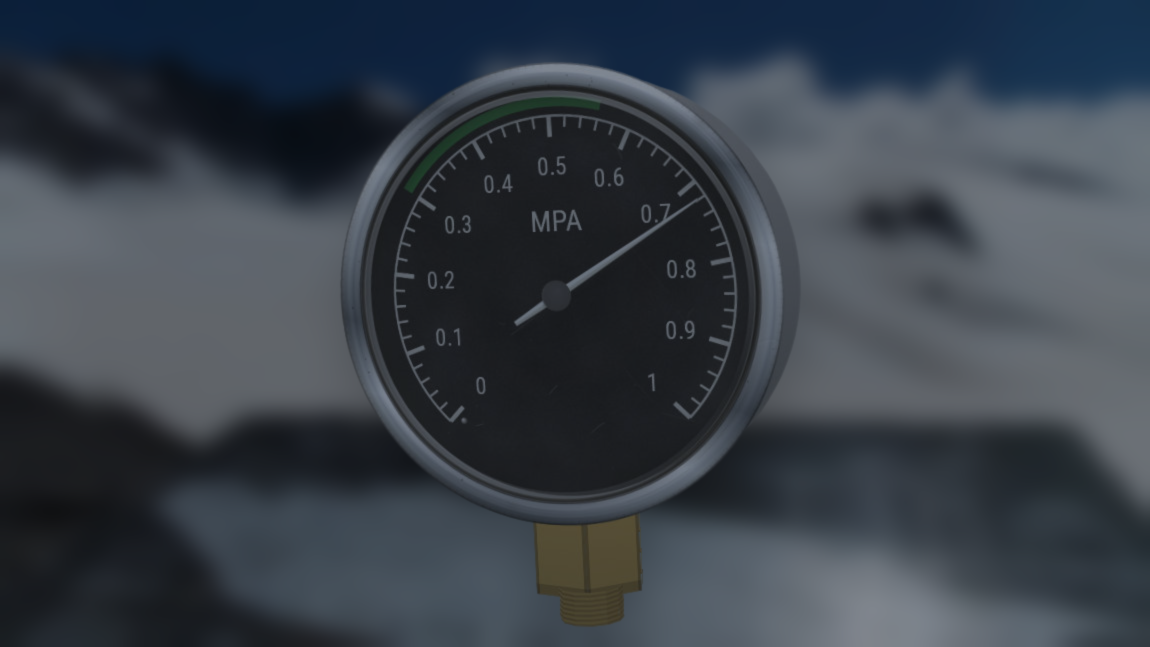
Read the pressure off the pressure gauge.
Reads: 0.72 MPa
